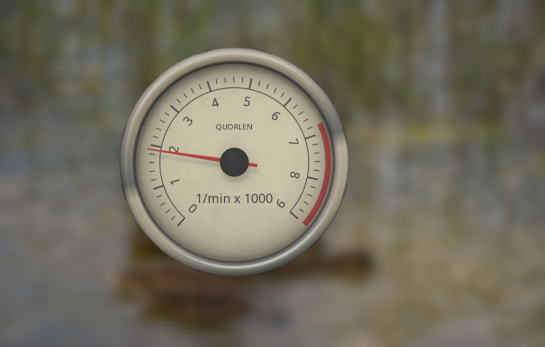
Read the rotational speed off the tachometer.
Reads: 1900 rpm
